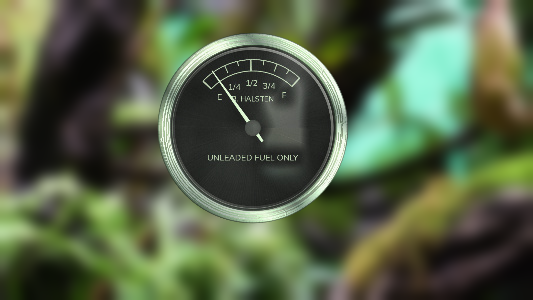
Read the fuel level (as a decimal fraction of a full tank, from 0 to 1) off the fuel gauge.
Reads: 0.125
